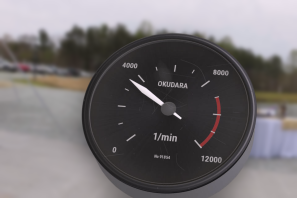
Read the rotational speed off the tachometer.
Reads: 3500 rpm
